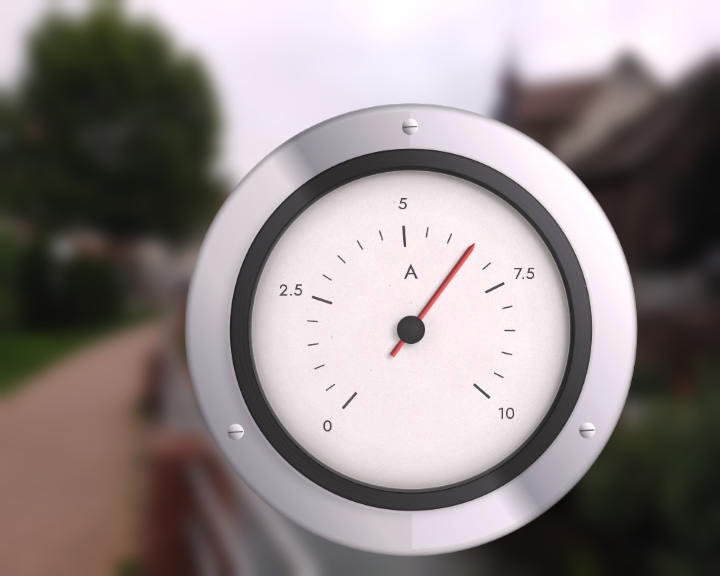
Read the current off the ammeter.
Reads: 6.5 A
